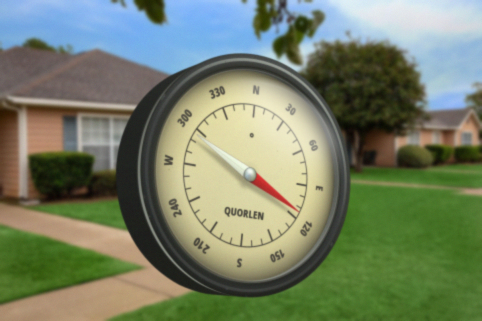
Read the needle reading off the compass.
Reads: 115 °
